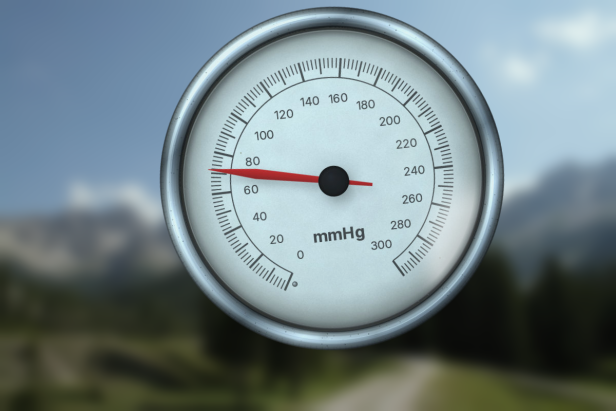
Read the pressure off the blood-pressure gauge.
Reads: 72 mmHg
